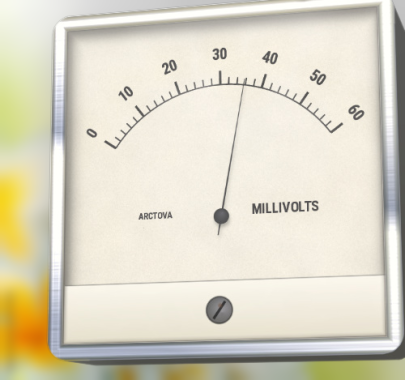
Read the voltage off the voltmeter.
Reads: 36 mV
